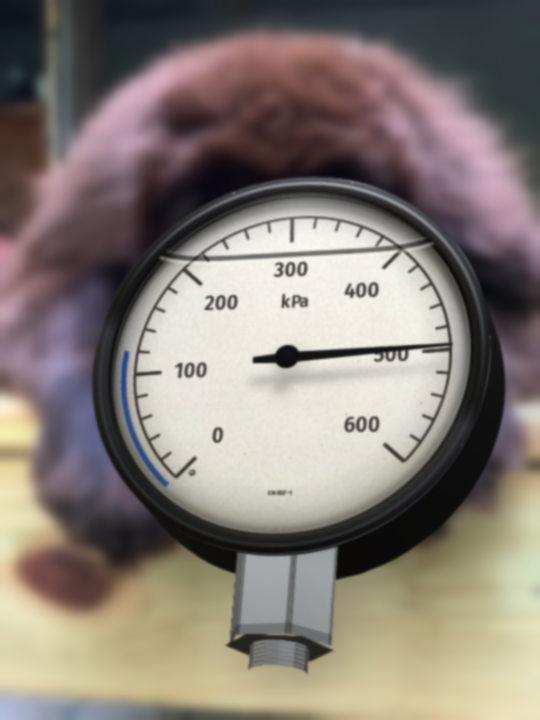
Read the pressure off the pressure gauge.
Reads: 500 kPa
